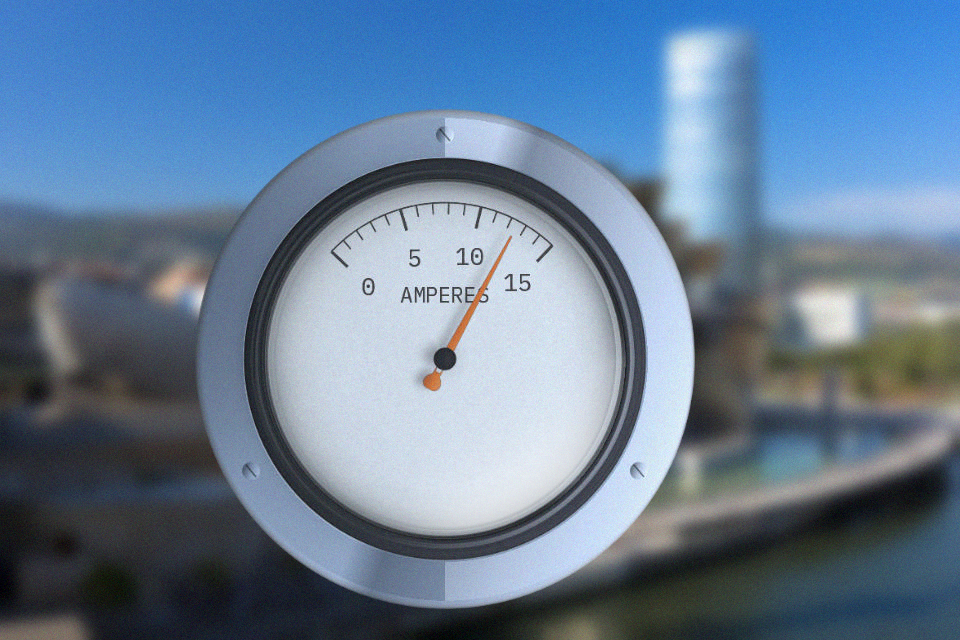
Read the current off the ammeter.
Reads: 12.5 A
